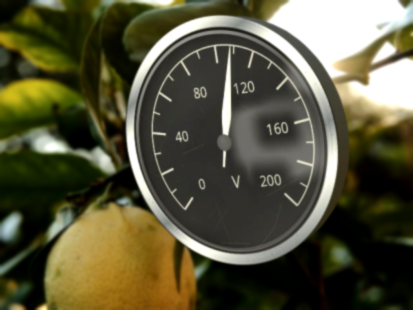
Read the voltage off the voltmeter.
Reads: 110 V
